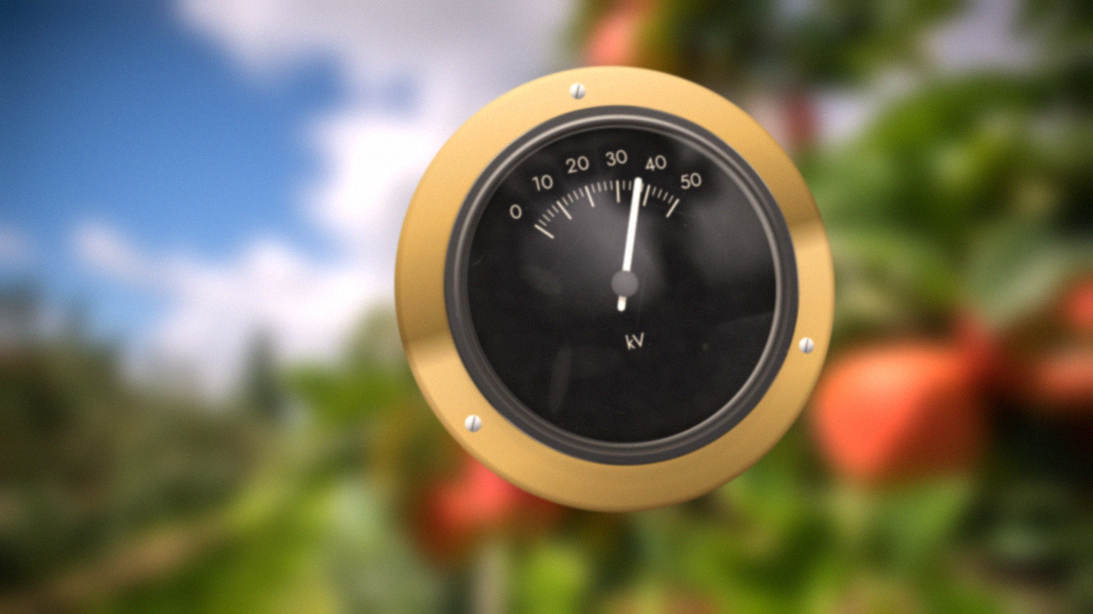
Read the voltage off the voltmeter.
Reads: 36 kV
